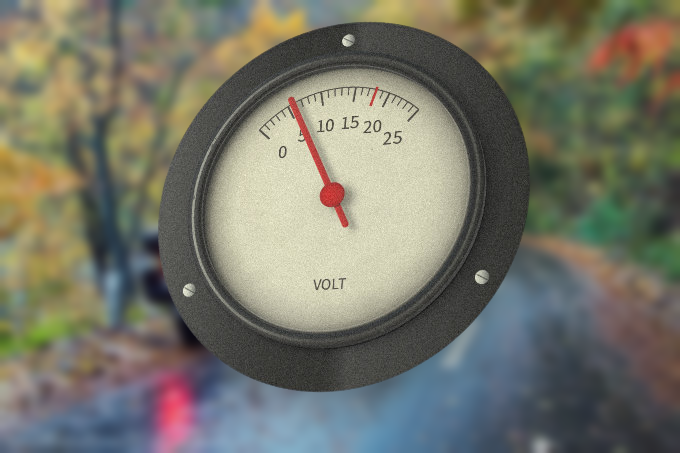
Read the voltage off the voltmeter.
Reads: 6 V
